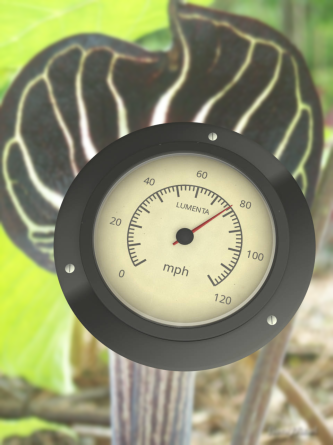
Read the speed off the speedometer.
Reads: 78 mph
